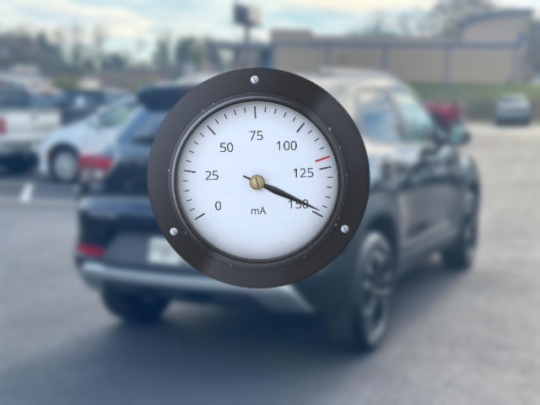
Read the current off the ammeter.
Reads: 147.5 mA
